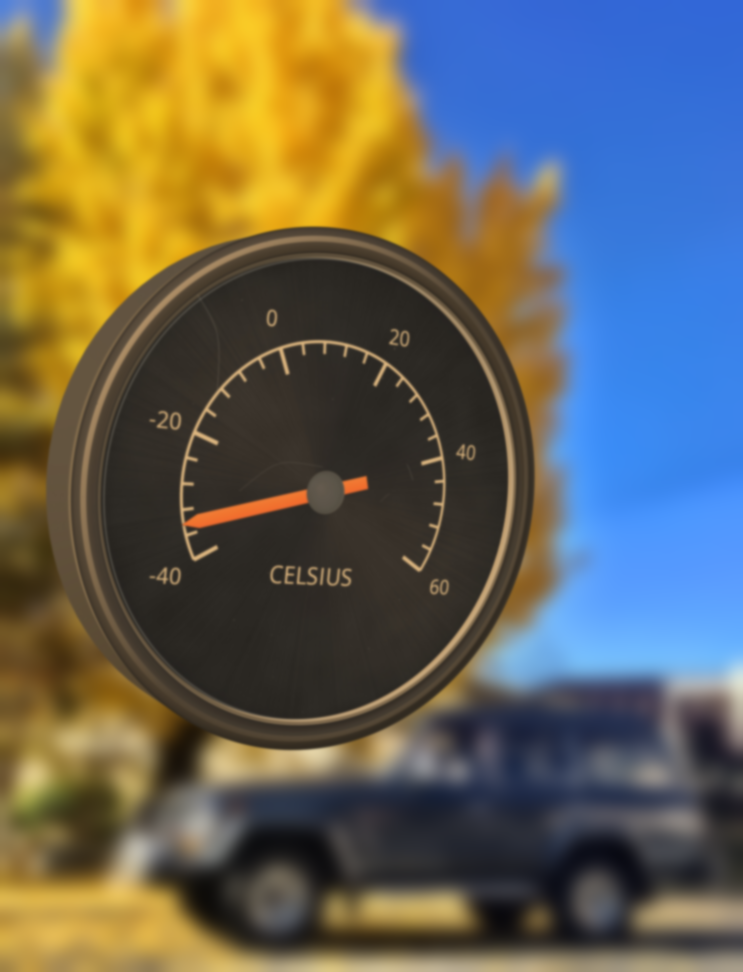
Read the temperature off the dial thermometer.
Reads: -34 °C
